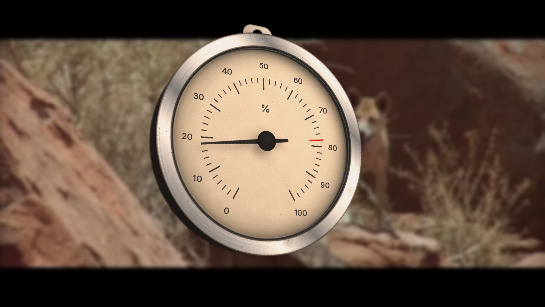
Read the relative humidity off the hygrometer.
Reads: 18 %
